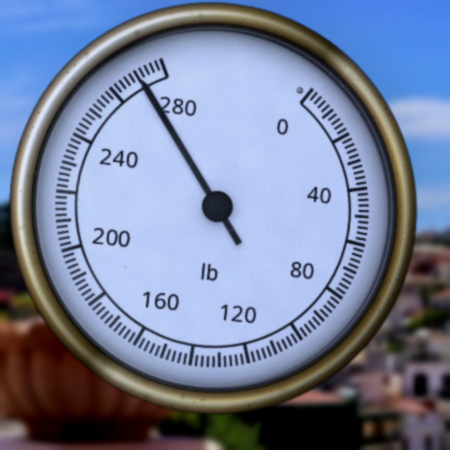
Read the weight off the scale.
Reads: 270 lb
